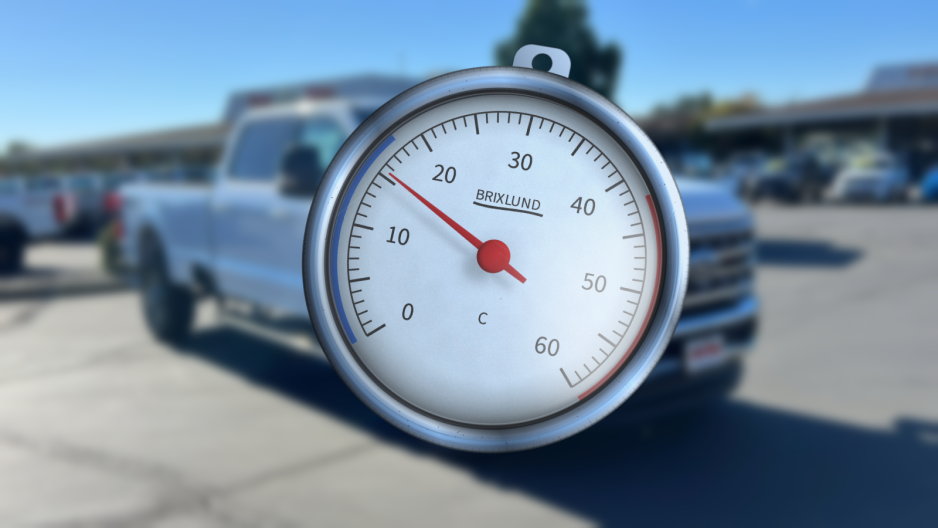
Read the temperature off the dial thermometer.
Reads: 15.5 °C
